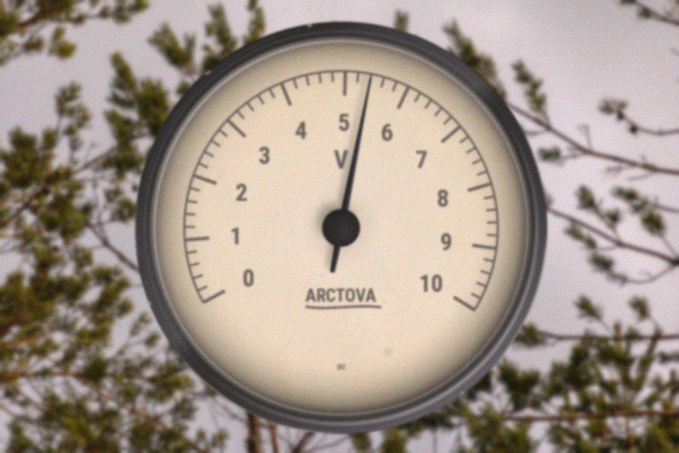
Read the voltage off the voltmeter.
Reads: 5.4 V
